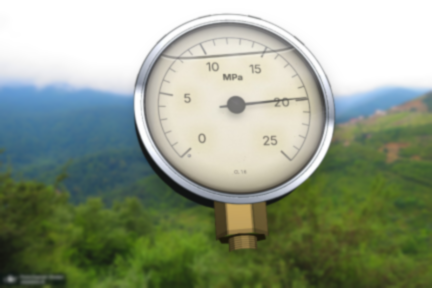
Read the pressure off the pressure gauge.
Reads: 20 MPa
